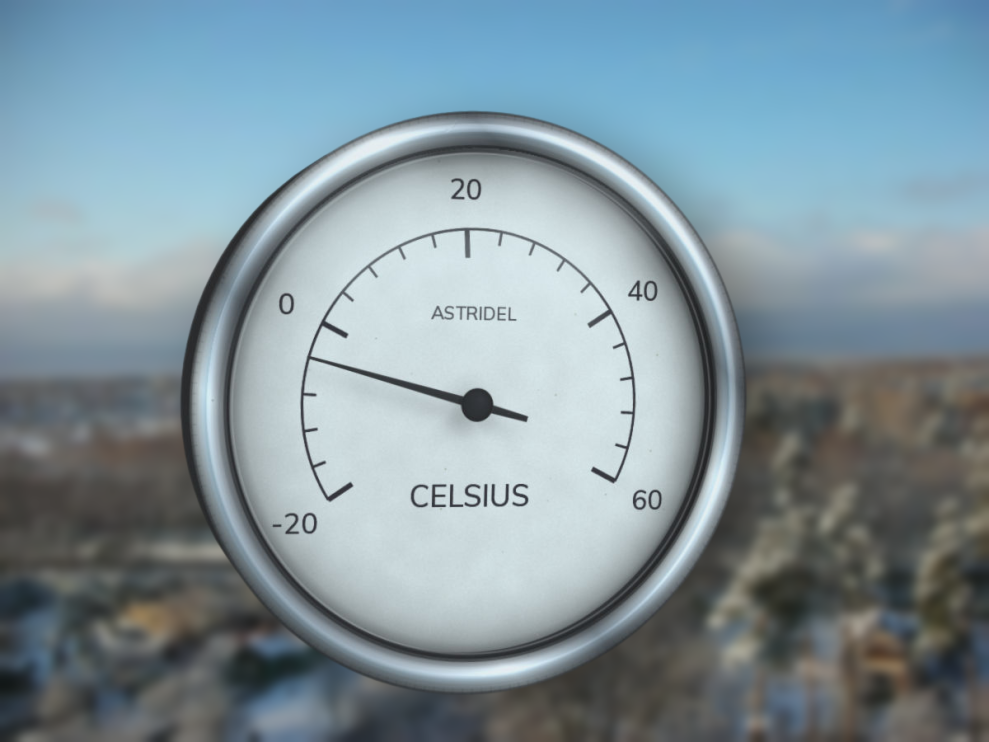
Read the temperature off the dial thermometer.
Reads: -4 °C
